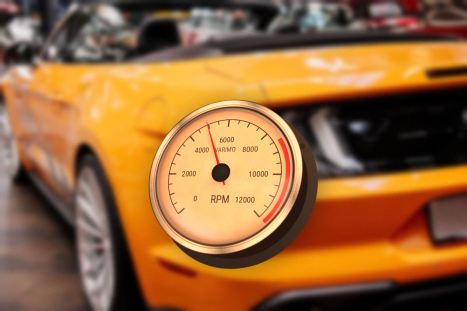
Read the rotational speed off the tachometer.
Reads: 5000 rpm
